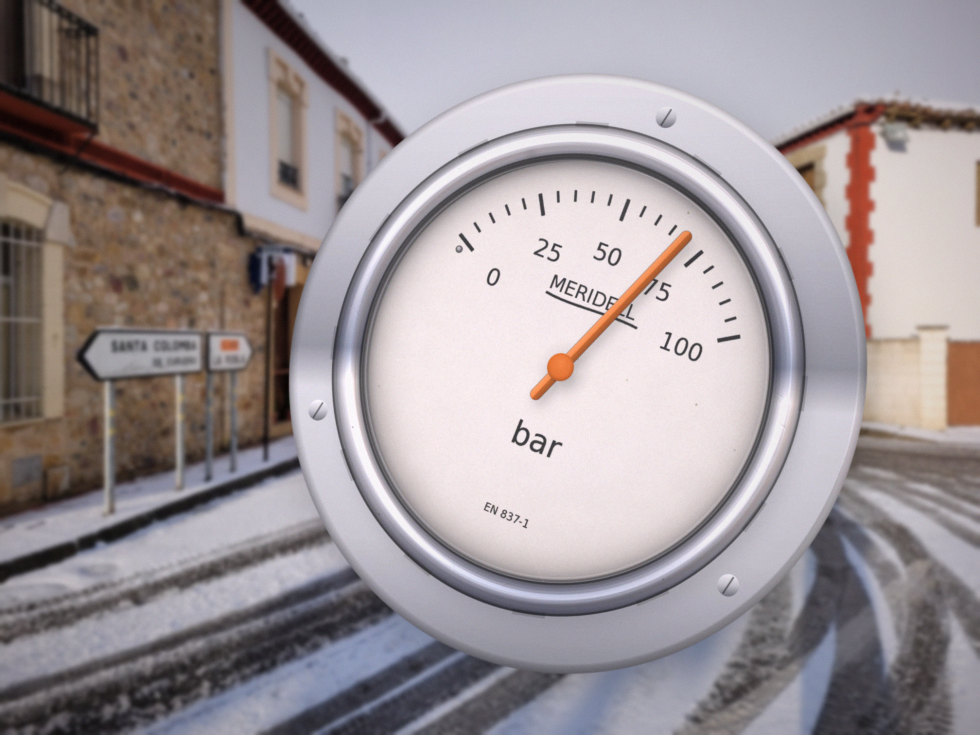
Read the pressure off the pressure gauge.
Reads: 70 bar
